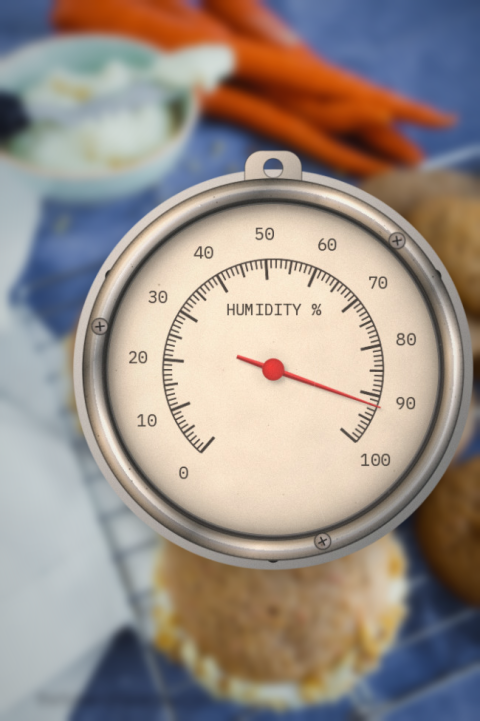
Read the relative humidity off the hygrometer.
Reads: 92 %
